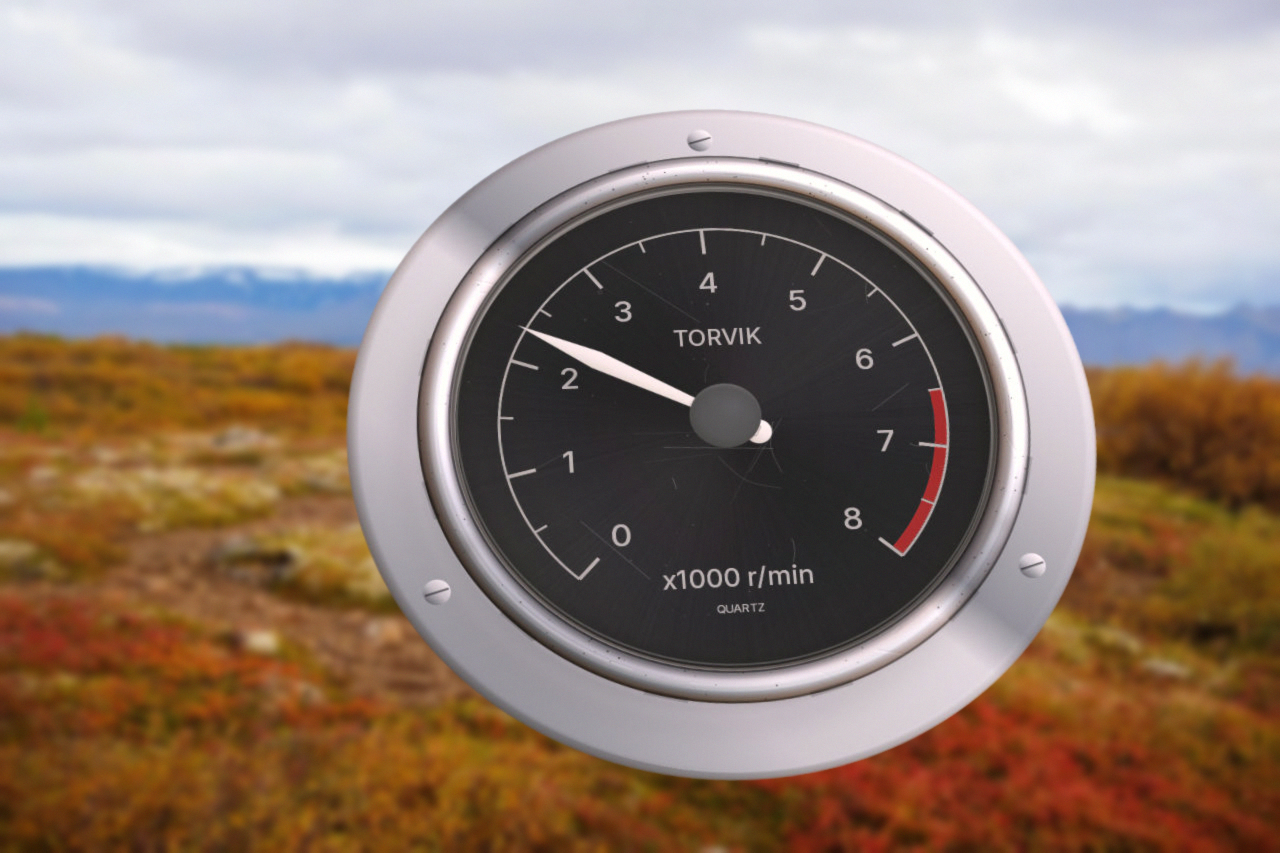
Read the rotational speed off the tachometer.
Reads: 2250 rpm
